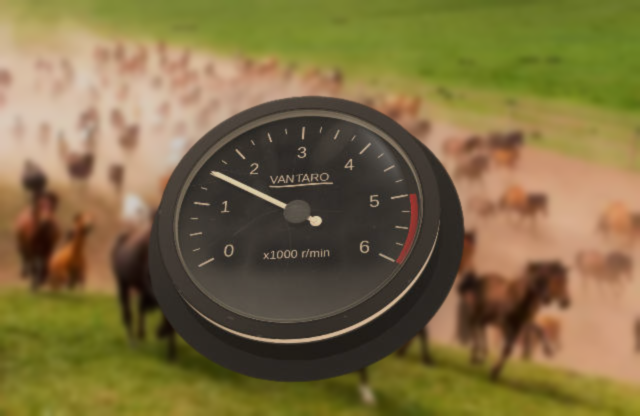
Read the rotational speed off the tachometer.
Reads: 1500 rpm
